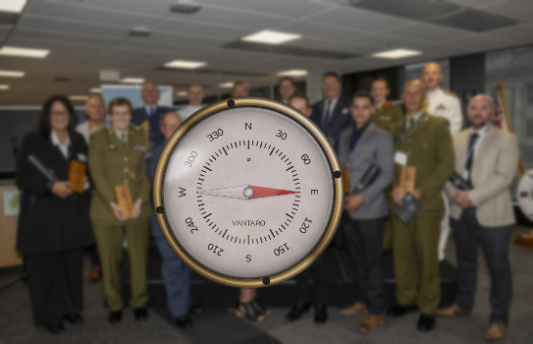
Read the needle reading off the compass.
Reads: 90 °
